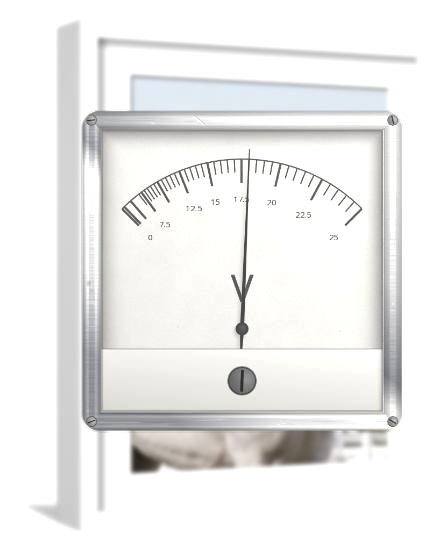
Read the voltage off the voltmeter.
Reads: 18 V
